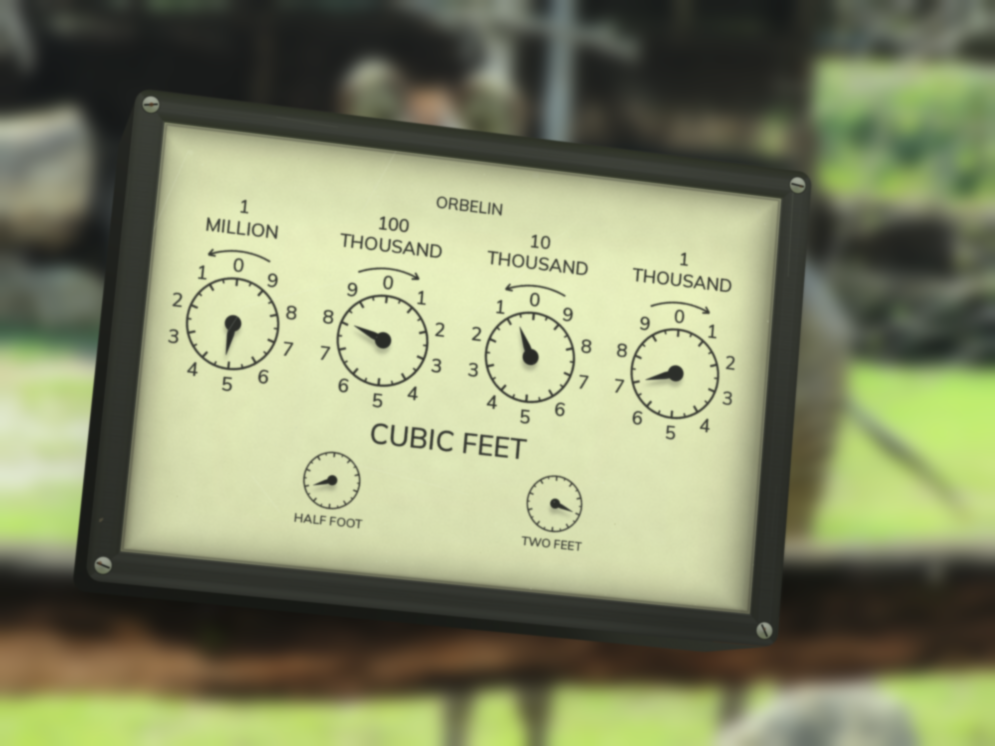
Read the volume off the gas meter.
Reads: 480700 ft³
